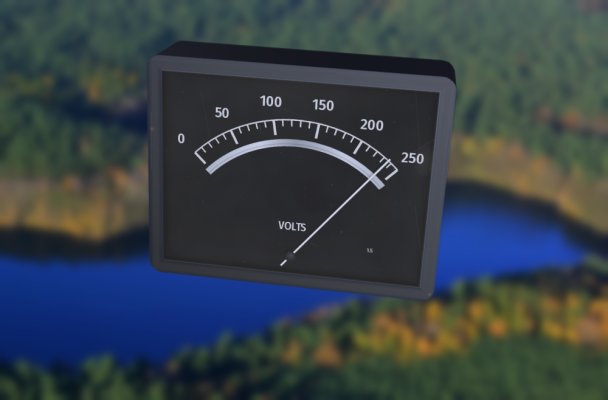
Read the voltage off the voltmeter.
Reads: 235 V
